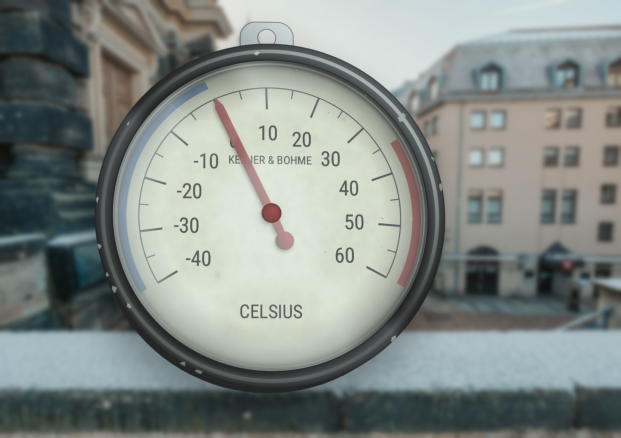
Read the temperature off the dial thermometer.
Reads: 0 °C
